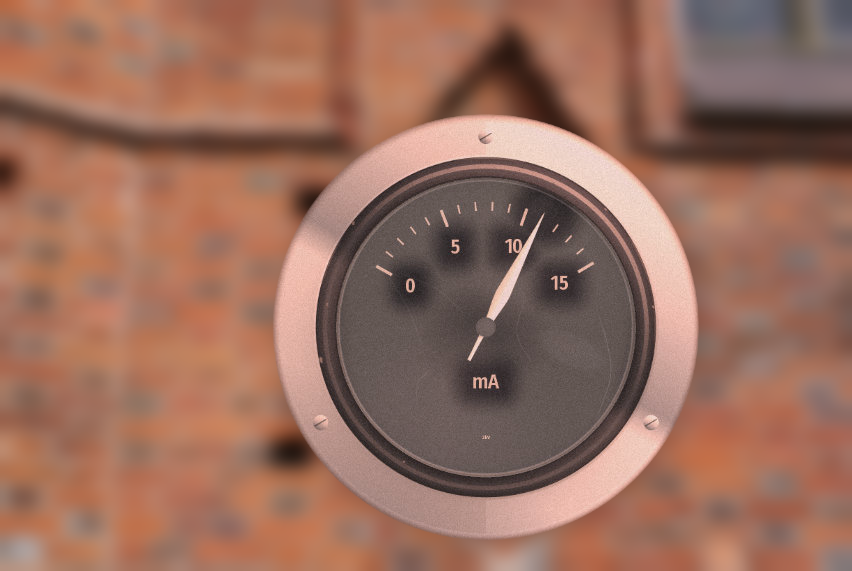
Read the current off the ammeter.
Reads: 11 mA
